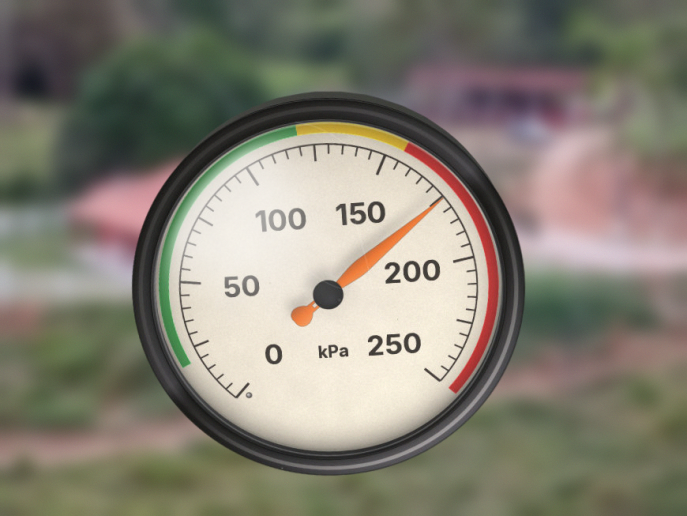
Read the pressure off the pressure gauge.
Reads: 175 kPa
